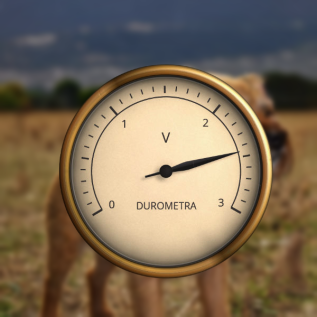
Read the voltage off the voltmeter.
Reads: 2.45 V
